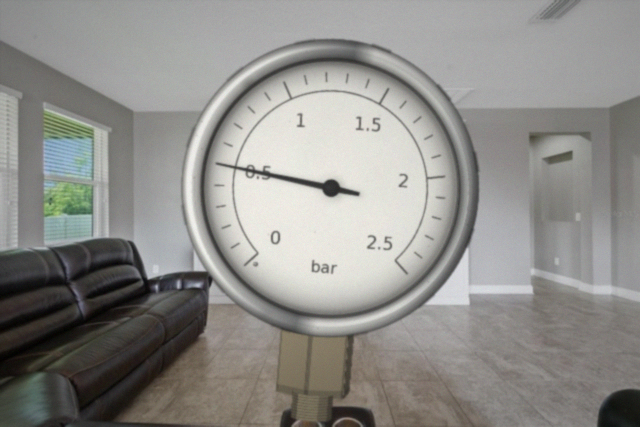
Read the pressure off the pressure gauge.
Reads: 0.5 bar
